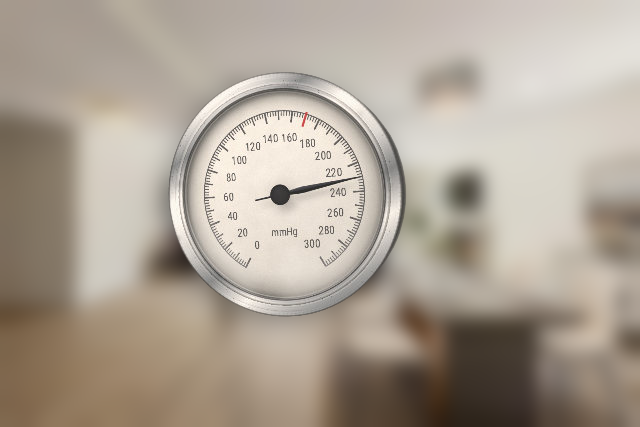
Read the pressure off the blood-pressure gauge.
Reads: 230 mmHg
